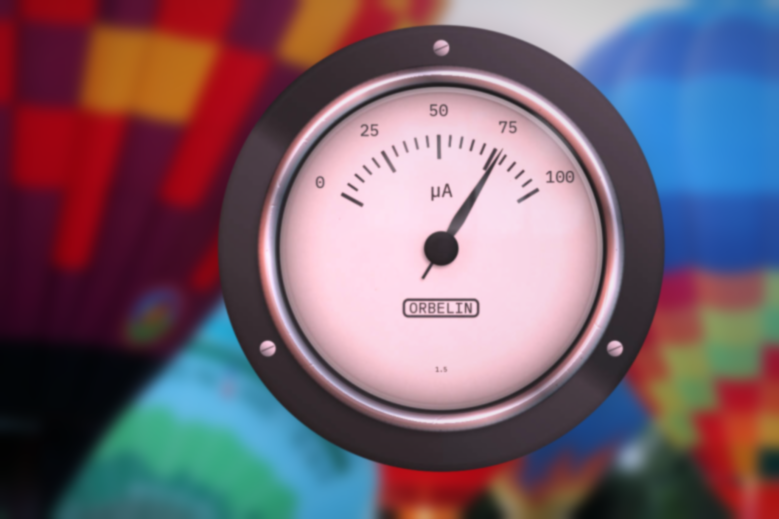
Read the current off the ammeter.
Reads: 77.5 µA
